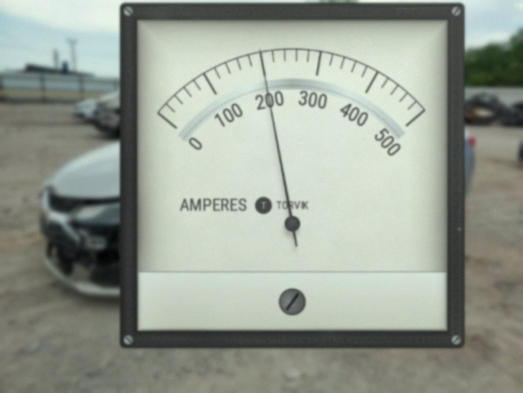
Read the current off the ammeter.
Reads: 200 A
